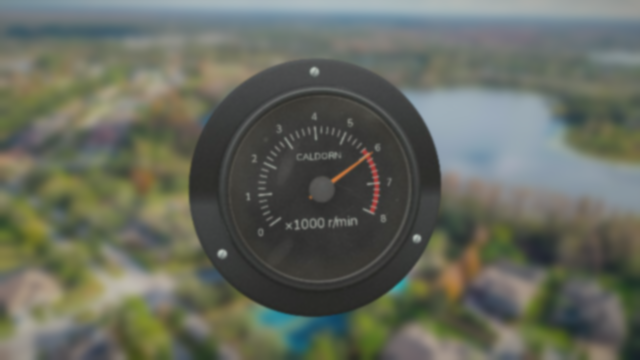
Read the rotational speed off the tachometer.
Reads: 6000 rpm
